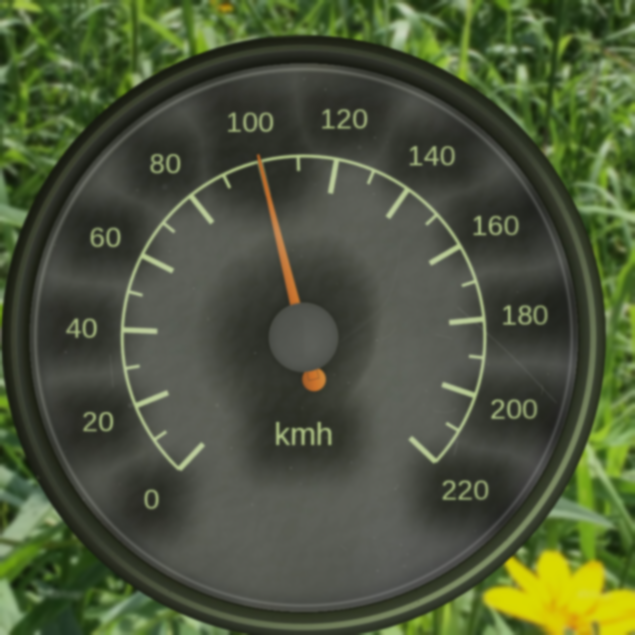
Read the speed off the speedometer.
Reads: 100 km/h
